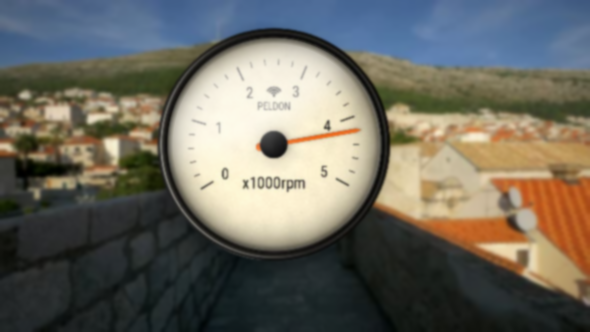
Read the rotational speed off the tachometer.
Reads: 4200 rpm
